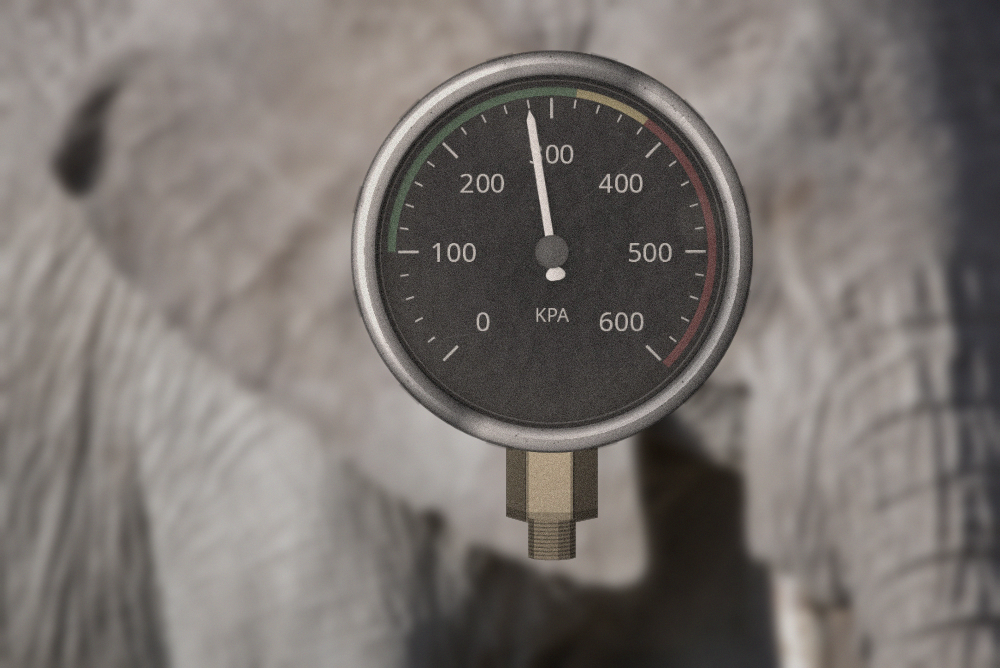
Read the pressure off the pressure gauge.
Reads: 280 kPa
